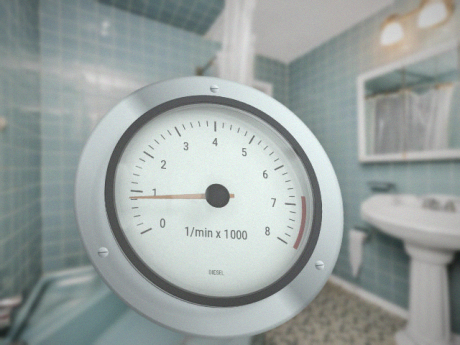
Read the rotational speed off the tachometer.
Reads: 800 rpm
